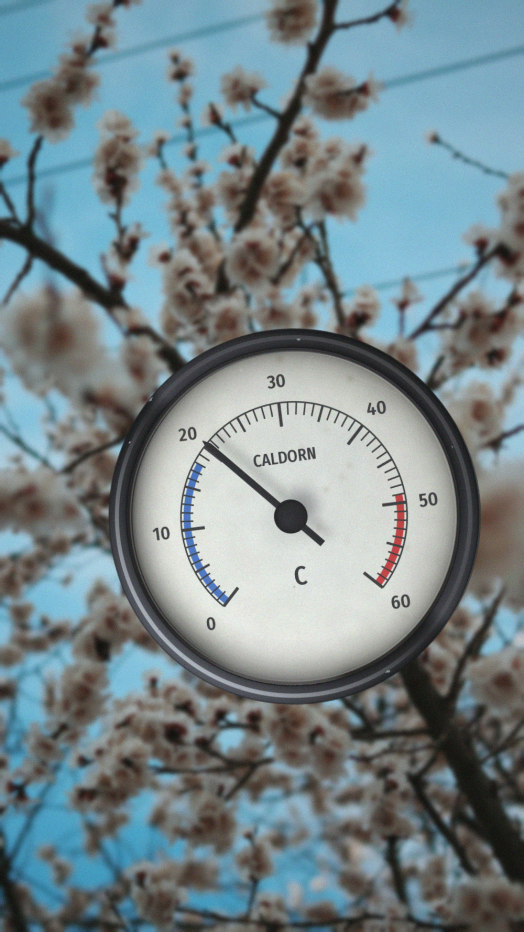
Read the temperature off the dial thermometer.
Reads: 20.5 °C
